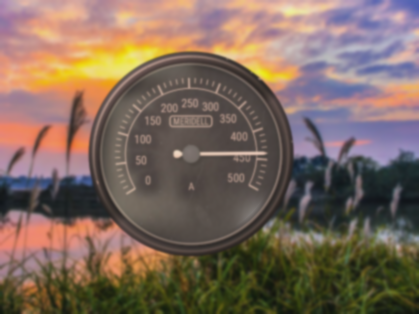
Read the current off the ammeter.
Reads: 440 A
